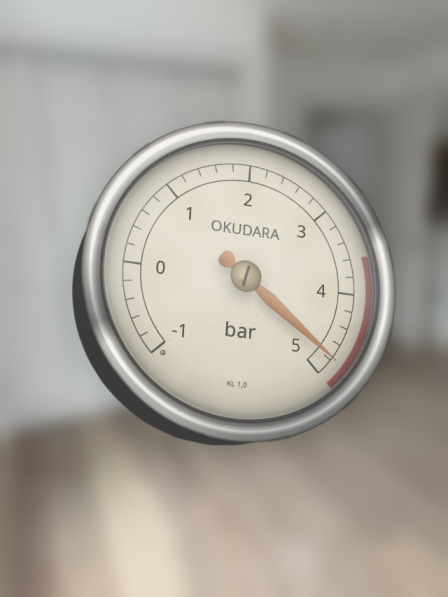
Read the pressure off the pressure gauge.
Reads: 4.8 bar
